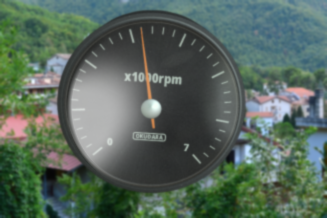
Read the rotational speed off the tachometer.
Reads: 3200 rpm
